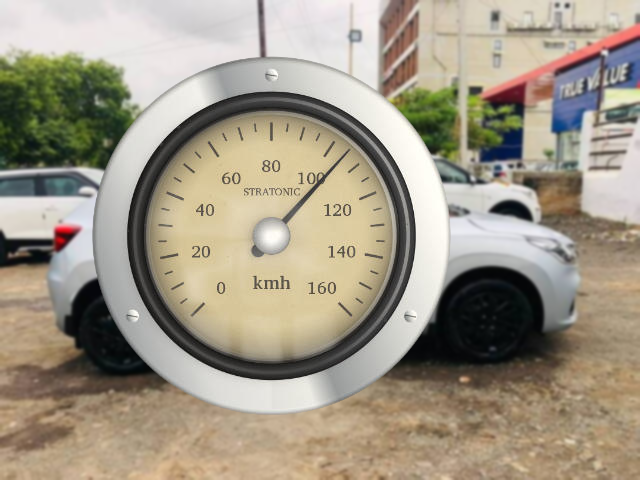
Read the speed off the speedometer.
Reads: 105 km/h
